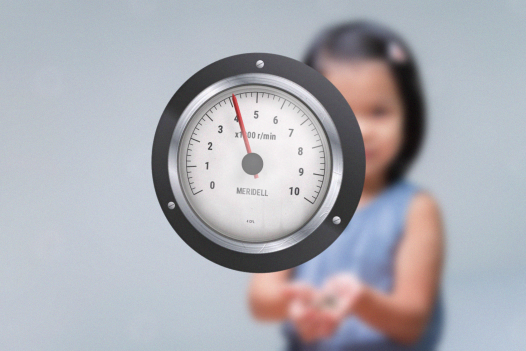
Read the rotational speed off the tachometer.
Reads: 4200 rpm
